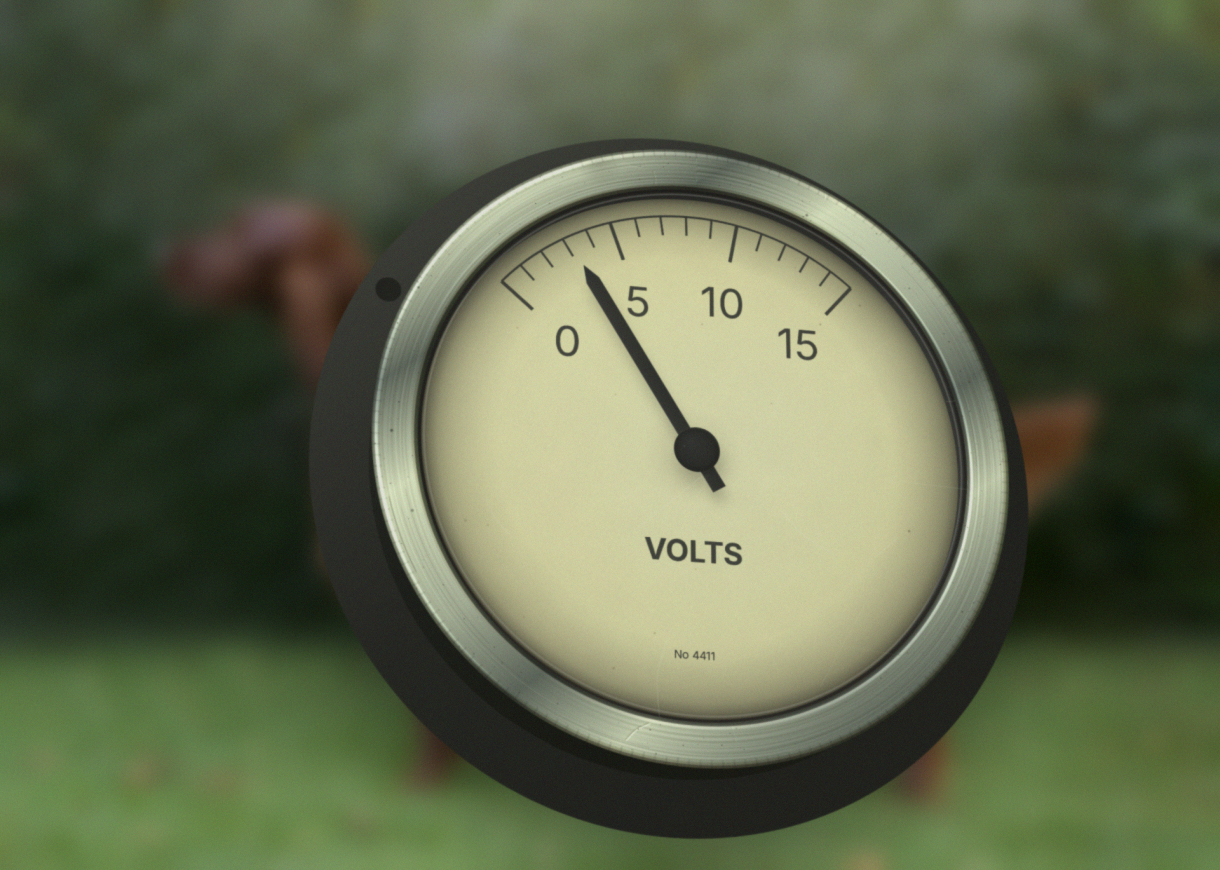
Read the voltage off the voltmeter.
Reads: 3 V
